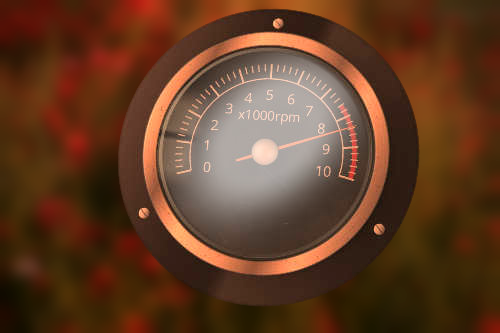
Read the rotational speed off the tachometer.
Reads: 8400 rpm
